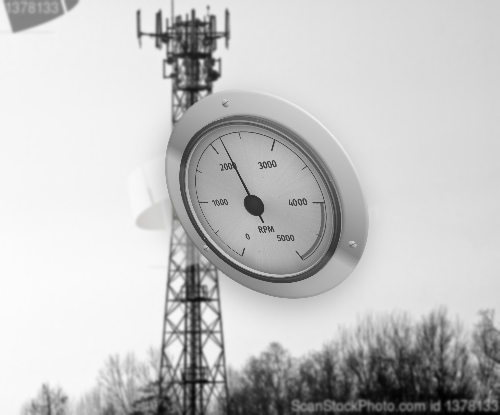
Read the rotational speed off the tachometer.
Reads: 2250 rpm
